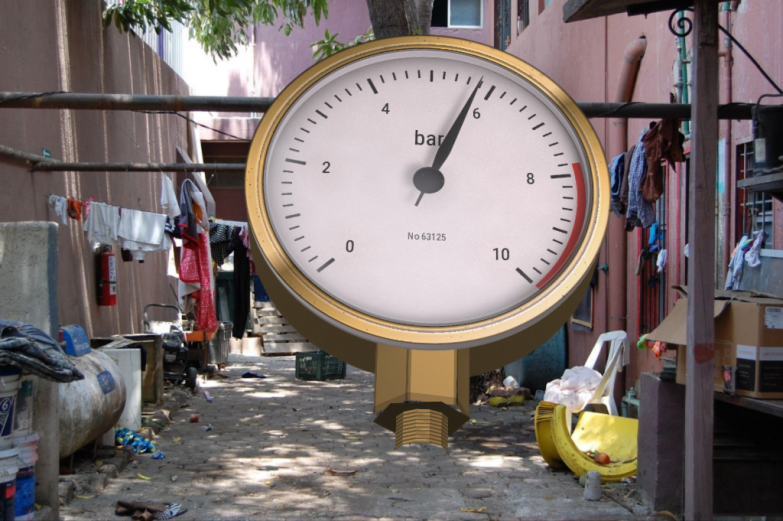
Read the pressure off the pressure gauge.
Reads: 5.8 bar
